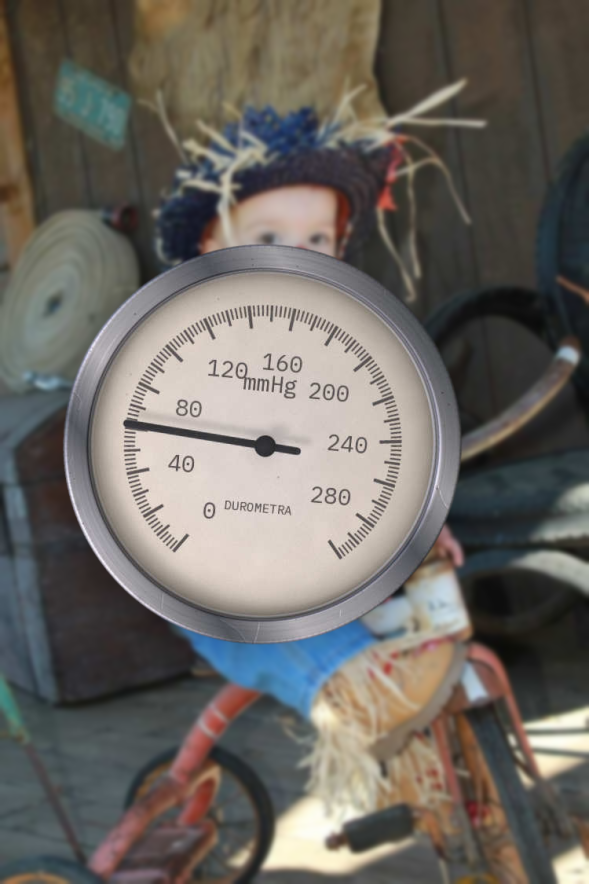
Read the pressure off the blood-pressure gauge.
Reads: 62 mmHg
